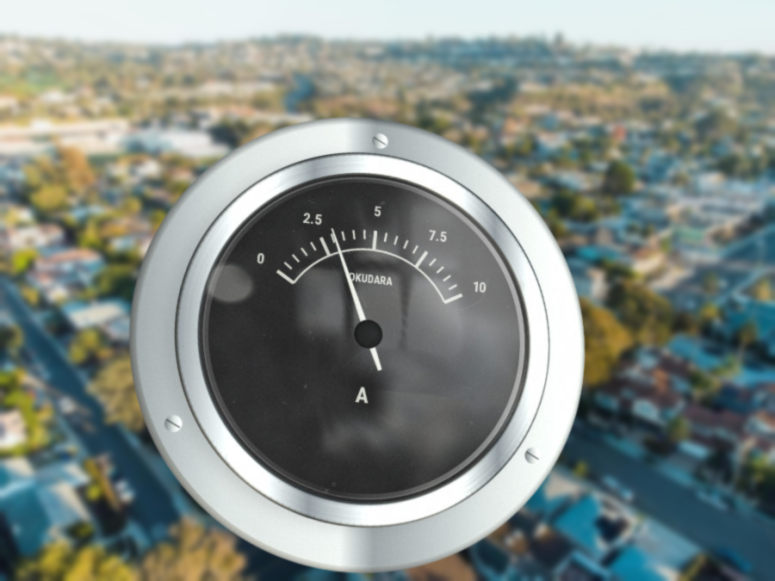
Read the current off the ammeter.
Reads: 3 A
